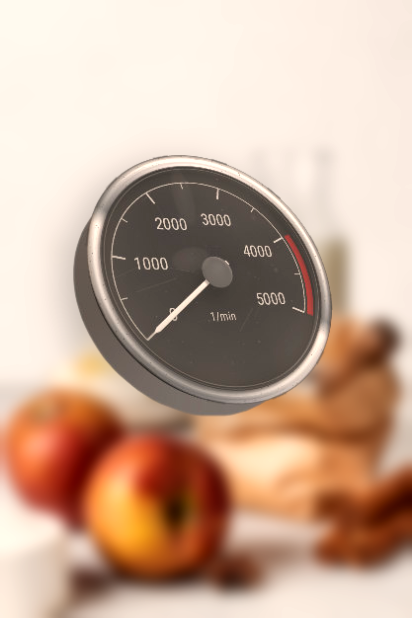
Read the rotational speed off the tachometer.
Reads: 0 rpm
